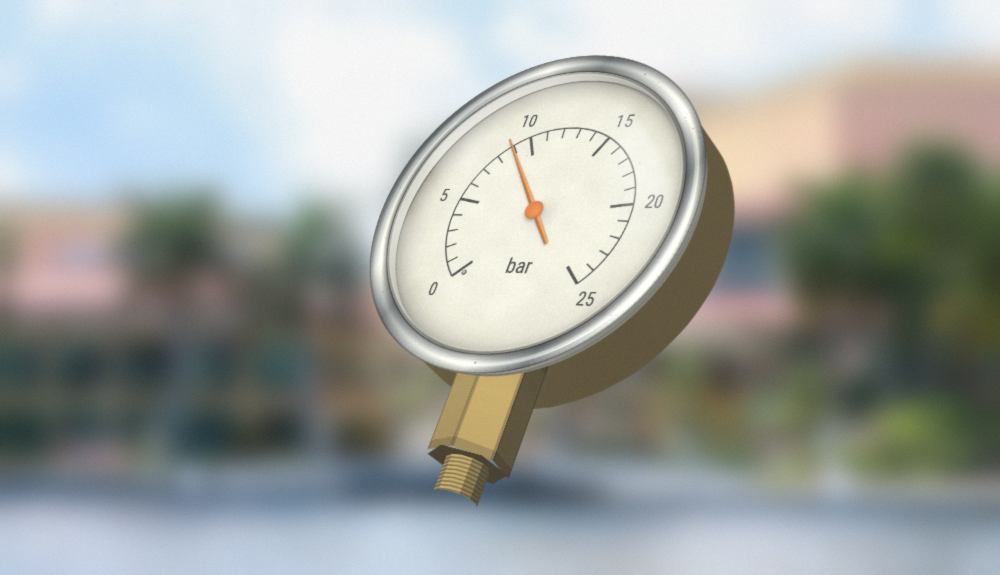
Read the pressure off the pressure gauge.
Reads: 9 bar
